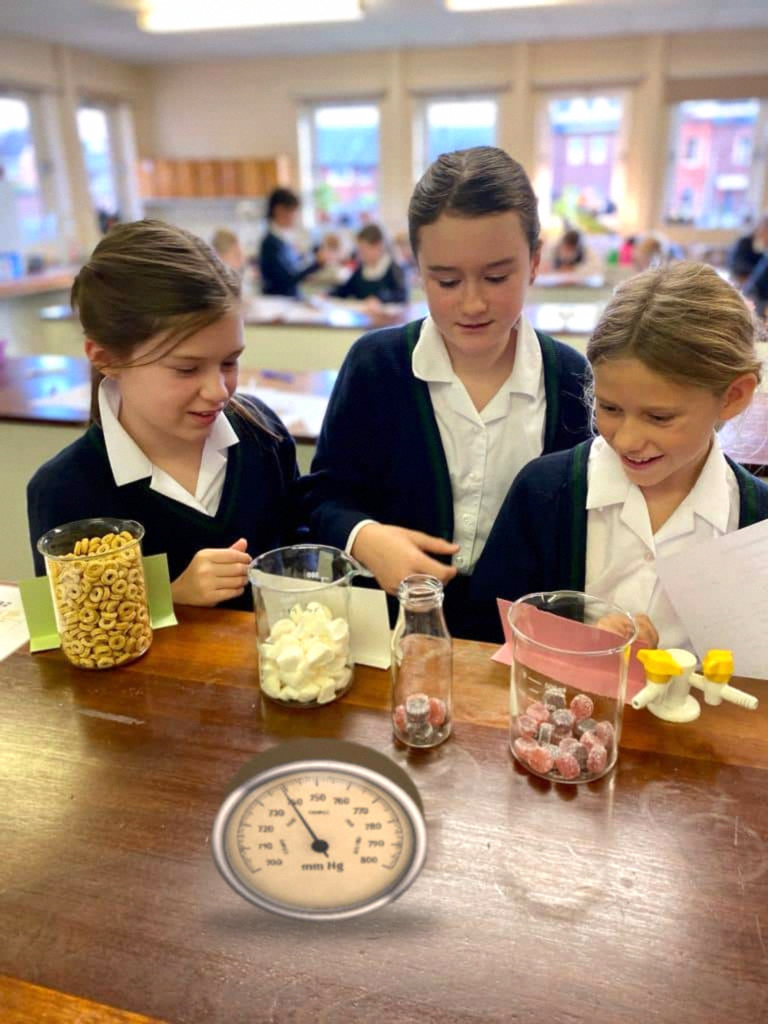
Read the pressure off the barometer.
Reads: 740 mmHg
